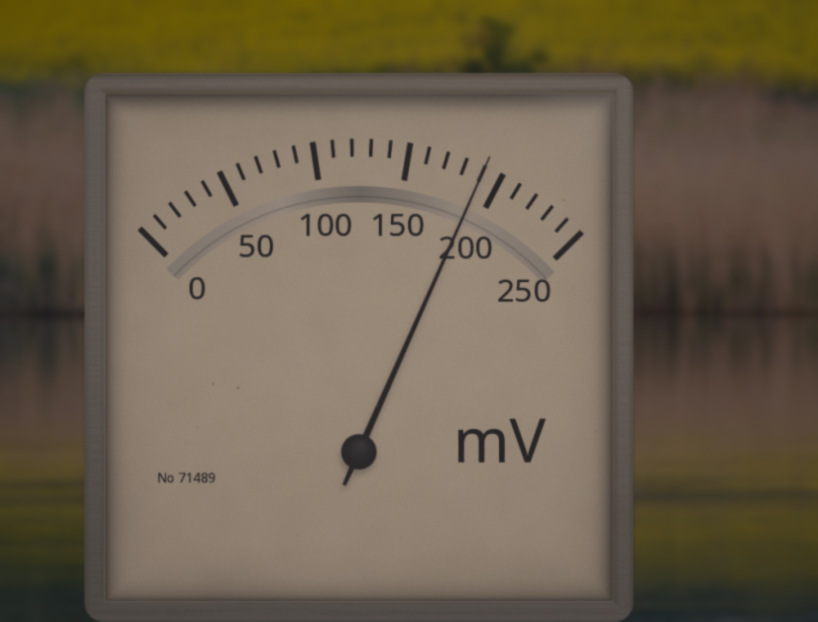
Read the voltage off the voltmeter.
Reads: 190 mV
